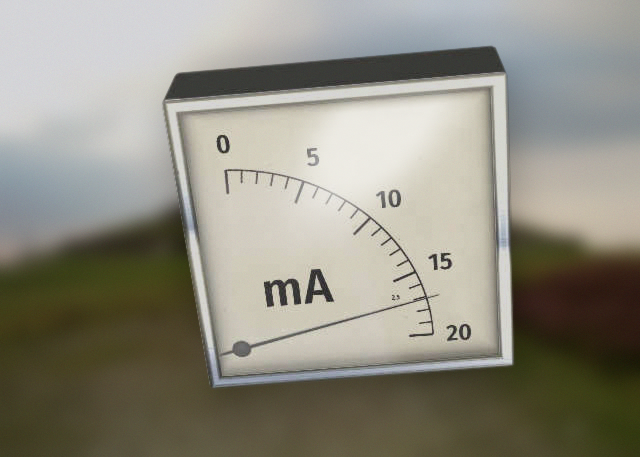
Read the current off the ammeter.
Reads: 17 mA
